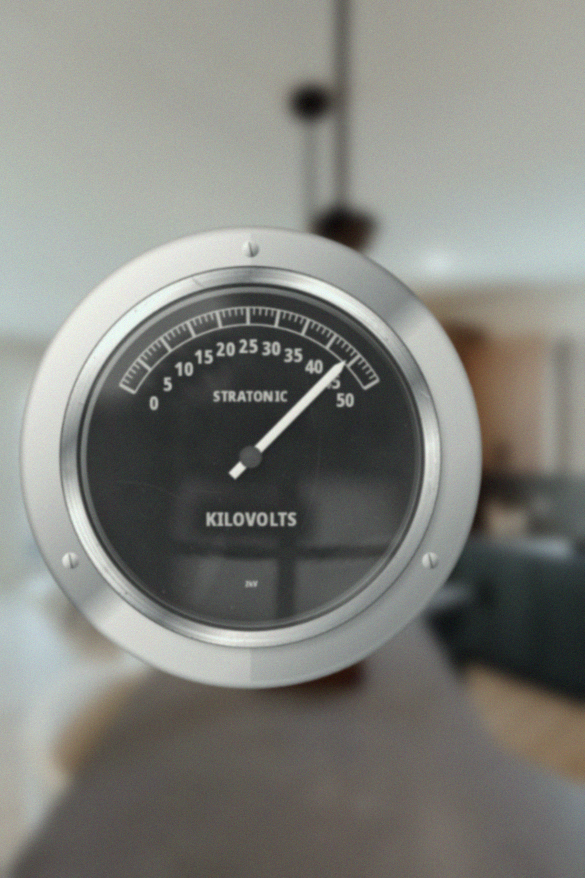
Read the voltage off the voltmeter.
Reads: 44 kV
